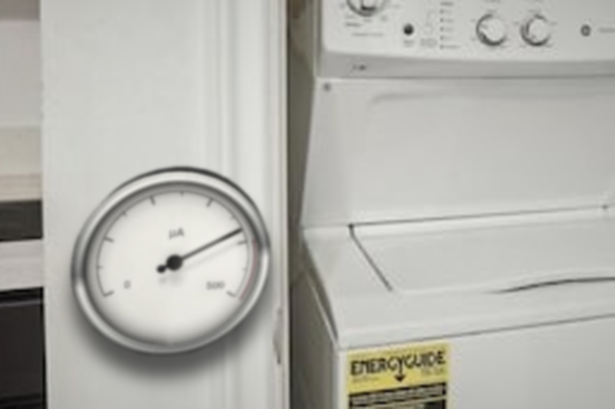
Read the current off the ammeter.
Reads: 375 µA
